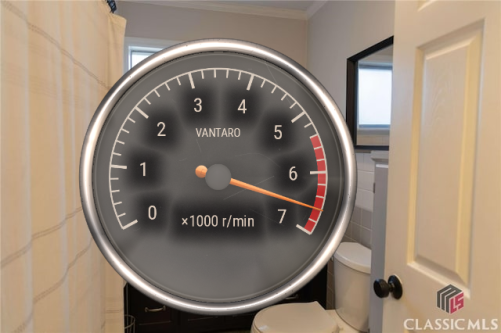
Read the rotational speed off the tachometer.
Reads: 6600 rpm
